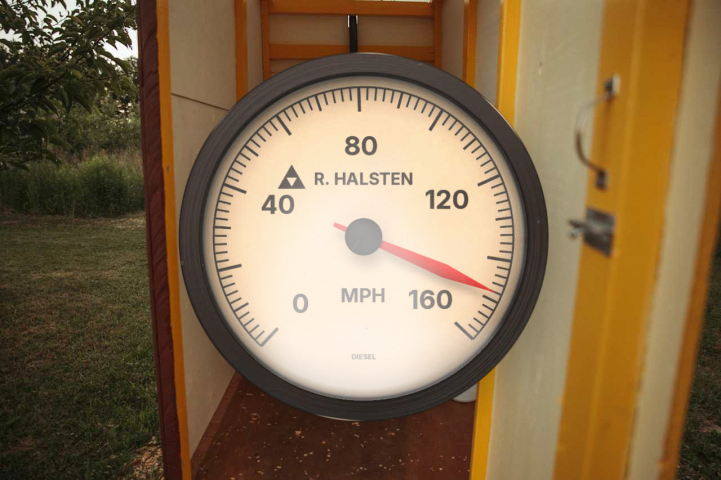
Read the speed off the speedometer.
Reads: 148 mph
